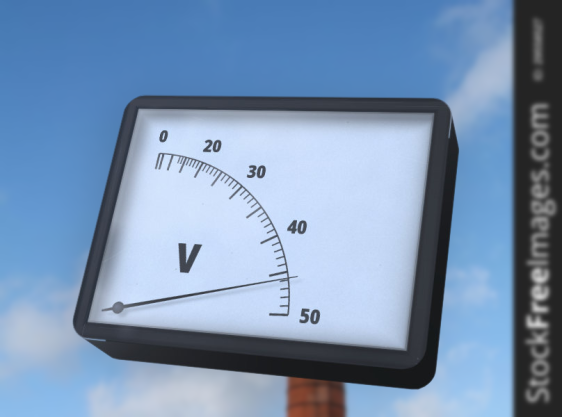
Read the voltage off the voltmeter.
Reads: 46 V
